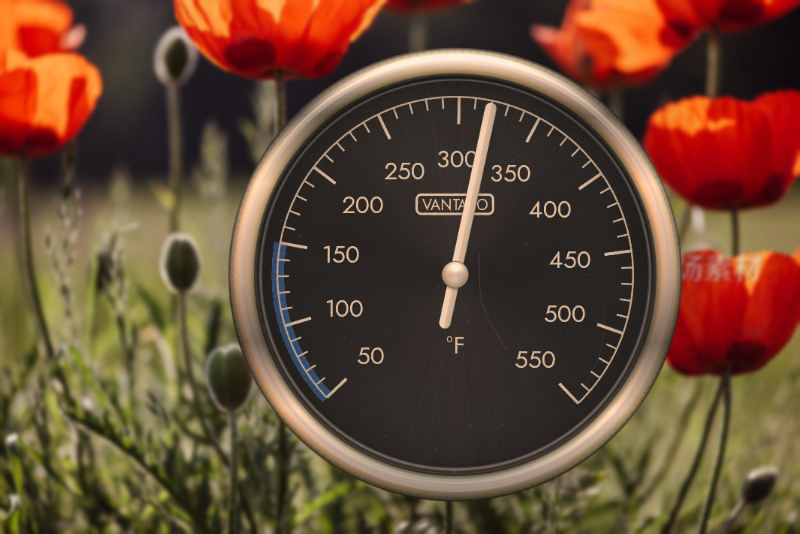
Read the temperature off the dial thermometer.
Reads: 320 °F
